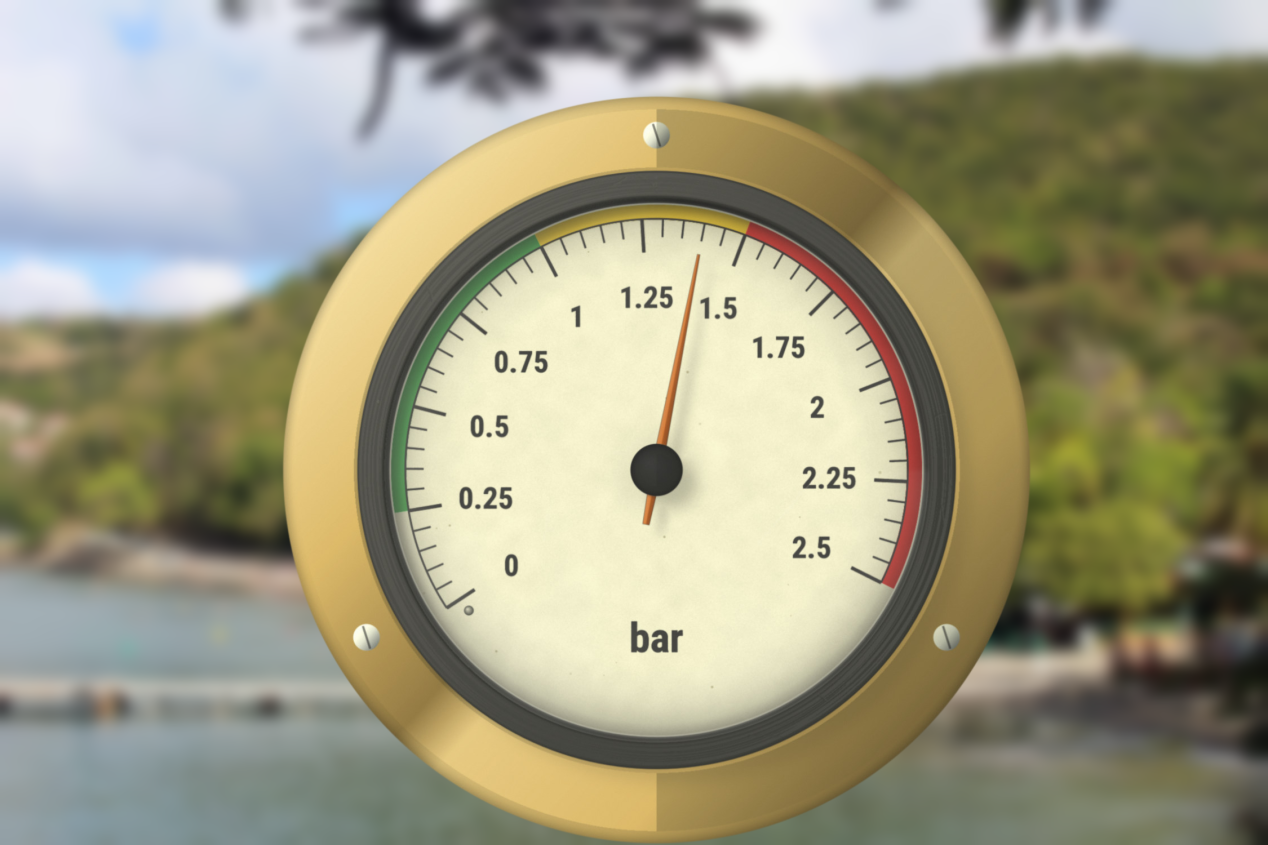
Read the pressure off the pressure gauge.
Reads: 1.4 bar
